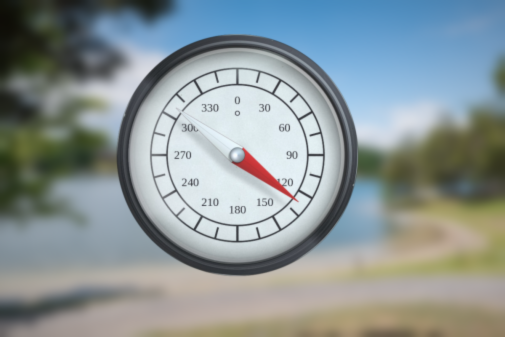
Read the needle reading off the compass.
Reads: 127.5 °
